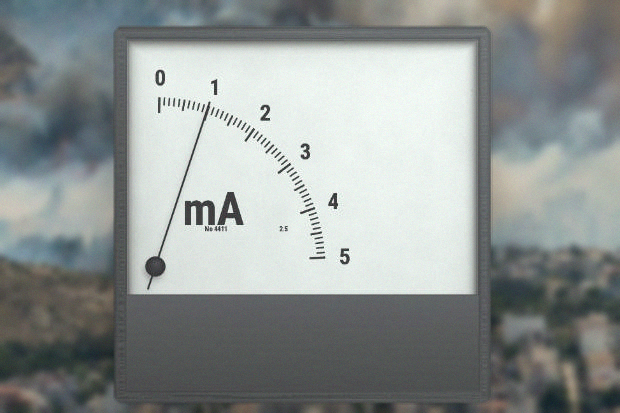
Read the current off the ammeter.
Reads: 1 mA
